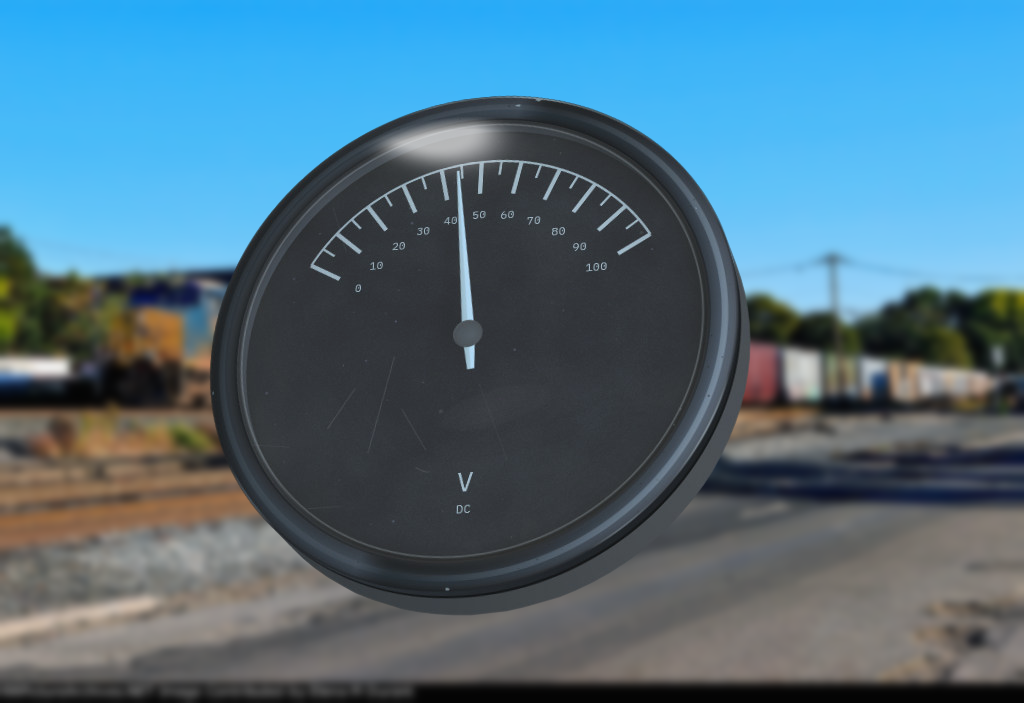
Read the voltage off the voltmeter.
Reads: 45 V
